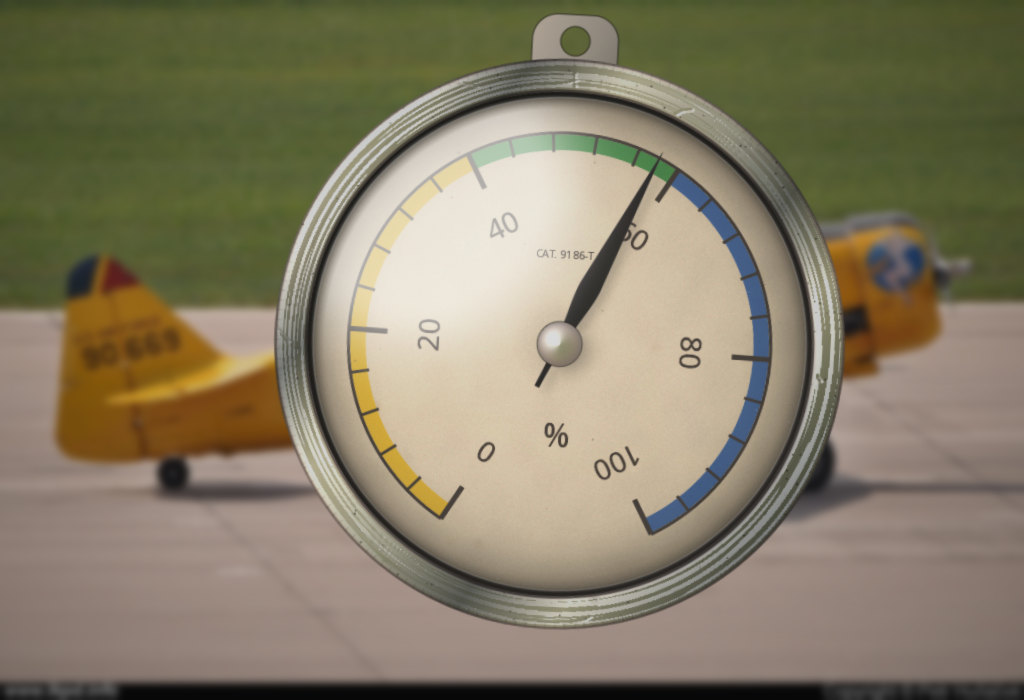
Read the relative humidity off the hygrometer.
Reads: 58 %
